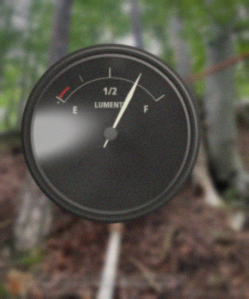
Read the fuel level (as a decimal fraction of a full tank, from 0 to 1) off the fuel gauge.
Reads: 0.75
